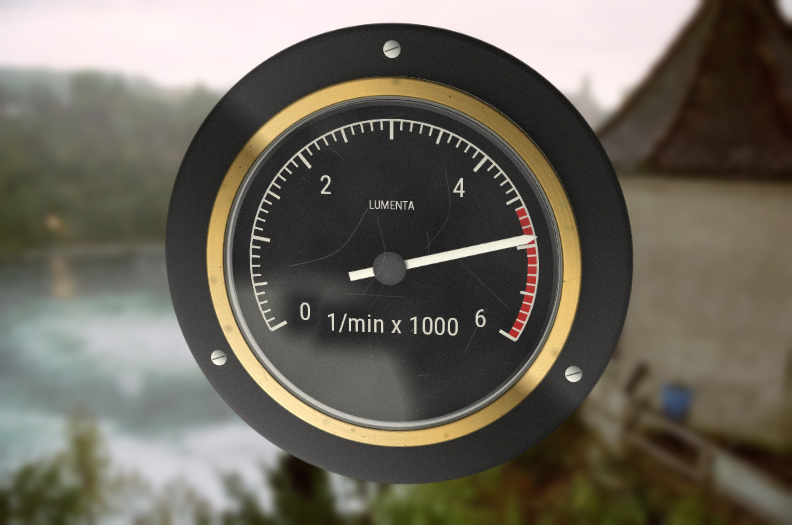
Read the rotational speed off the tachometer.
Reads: 4900 rpm
